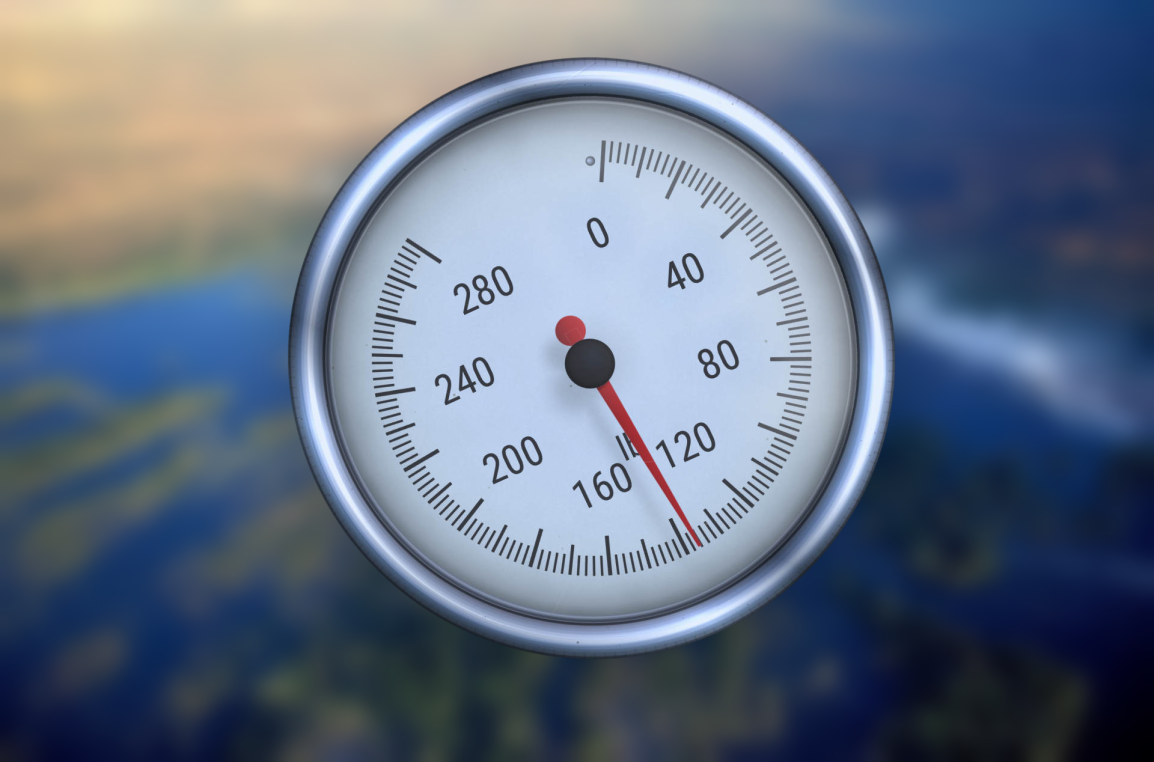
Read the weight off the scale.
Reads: 136 lb
